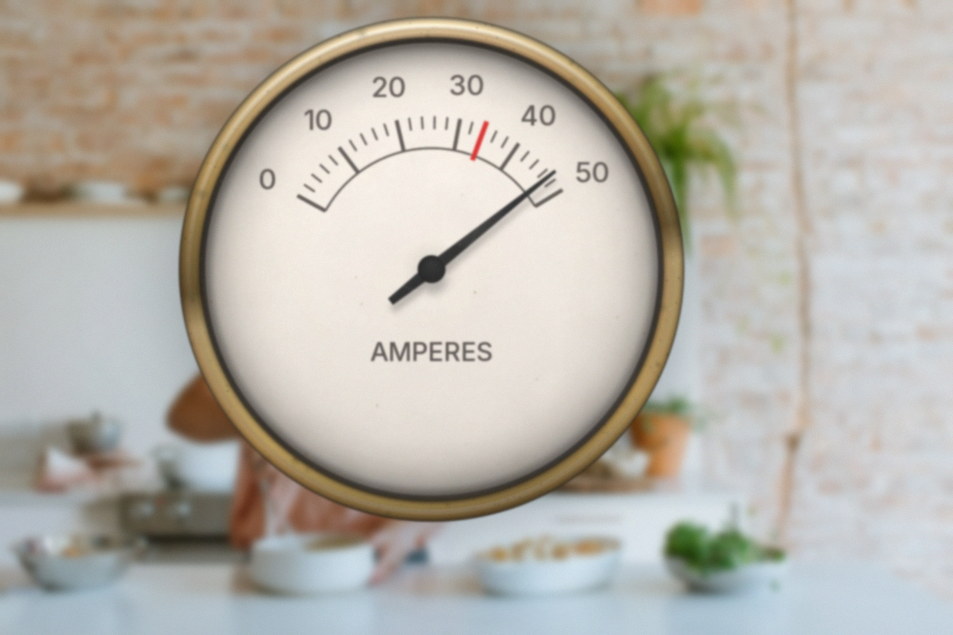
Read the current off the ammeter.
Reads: 47 A
